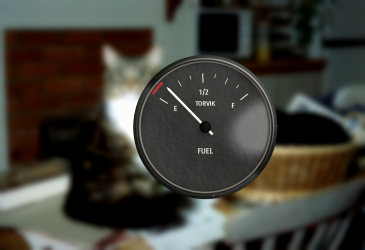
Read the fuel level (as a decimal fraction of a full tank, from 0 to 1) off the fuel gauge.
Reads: 0.125
